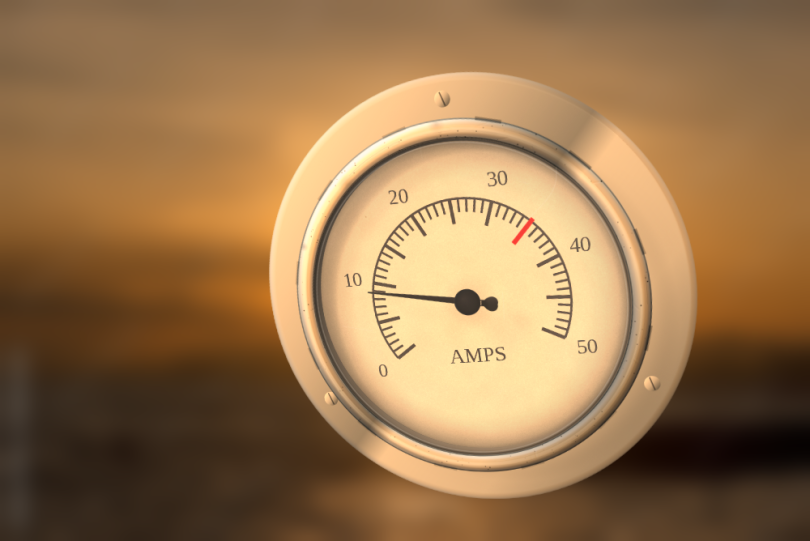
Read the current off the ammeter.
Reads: 9 A
